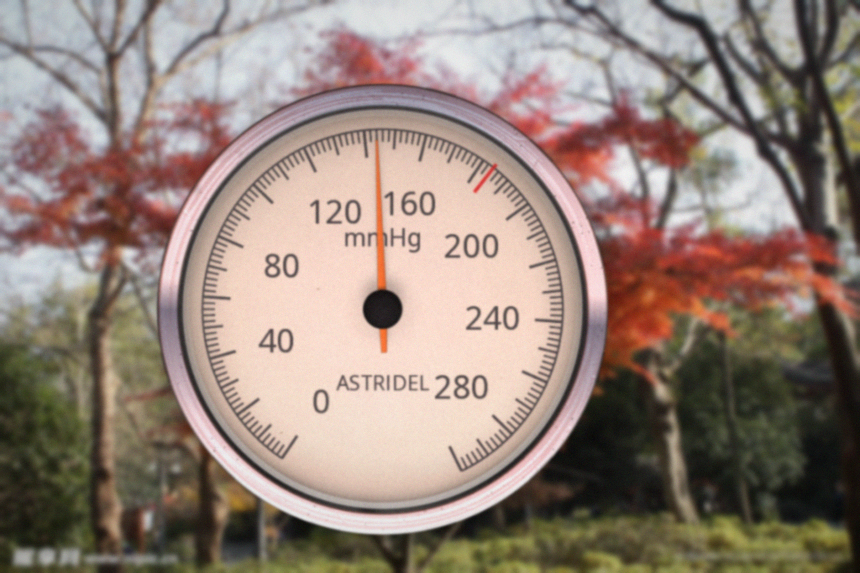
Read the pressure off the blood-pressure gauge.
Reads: 144 mmHg
